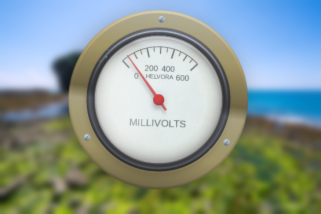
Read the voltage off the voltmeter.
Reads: 50 mV
